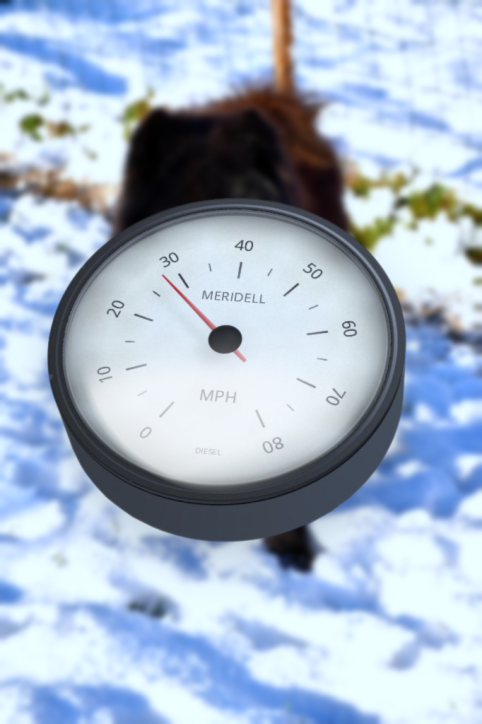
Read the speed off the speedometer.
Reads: 27.5 mph
